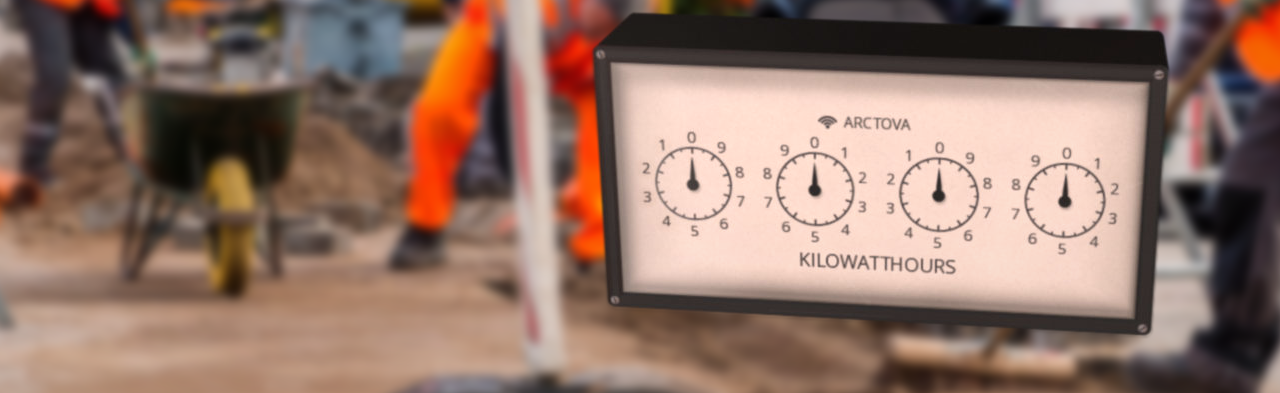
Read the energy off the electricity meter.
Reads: 0 kWh
